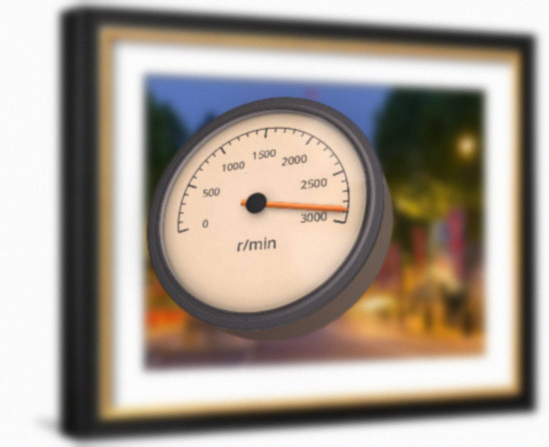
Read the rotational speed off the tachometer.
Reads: 2900 rpm
